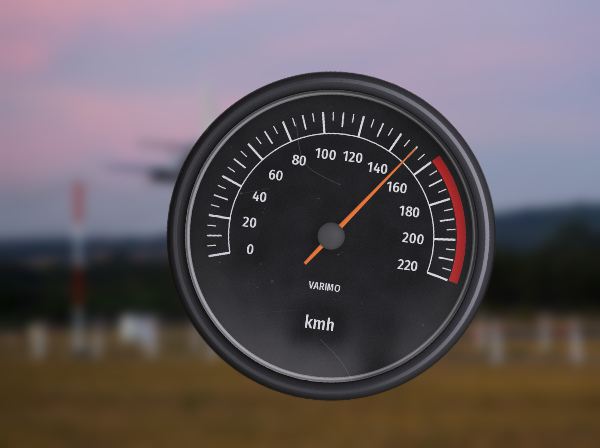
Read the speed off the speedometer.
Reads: 150 km/h
